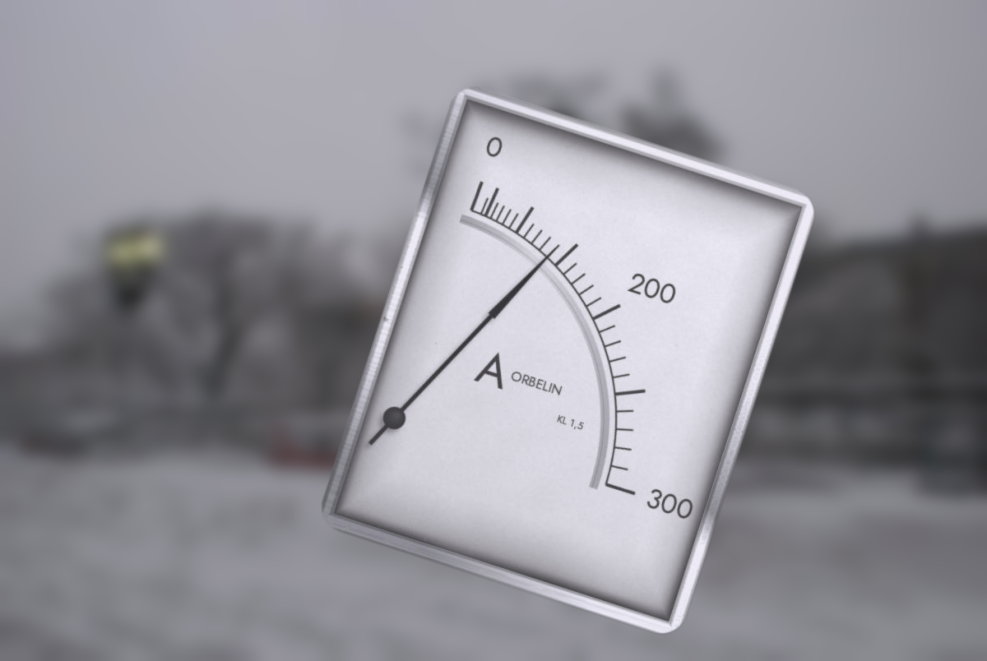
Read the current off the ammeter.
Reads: 140 A
